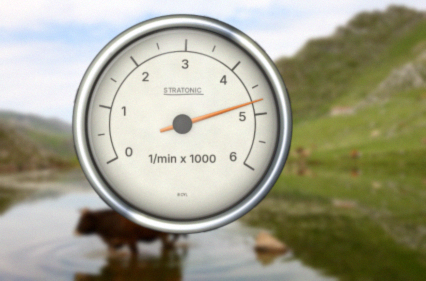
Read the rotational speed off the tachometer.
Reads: 4750 rpm
